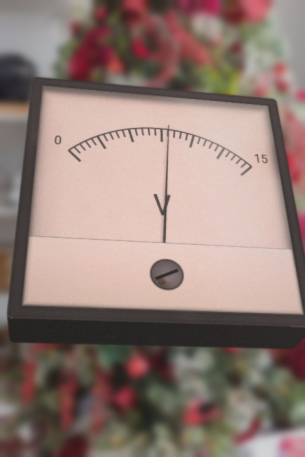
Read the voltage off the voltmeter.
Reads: 8 V
